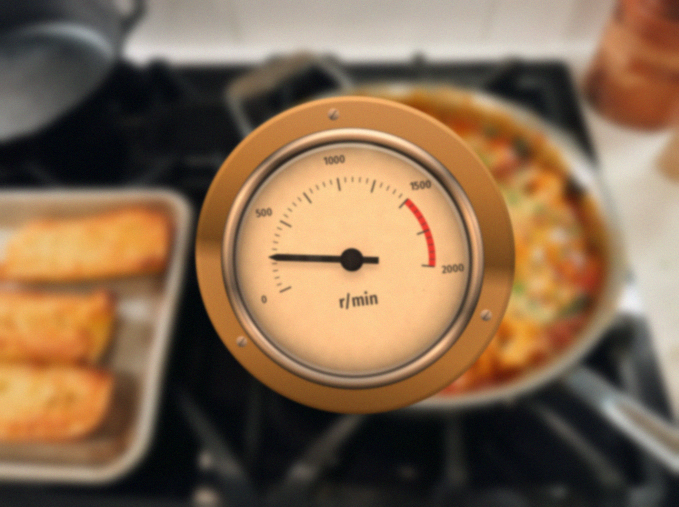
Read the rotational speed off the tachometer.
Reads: 250 rpm
